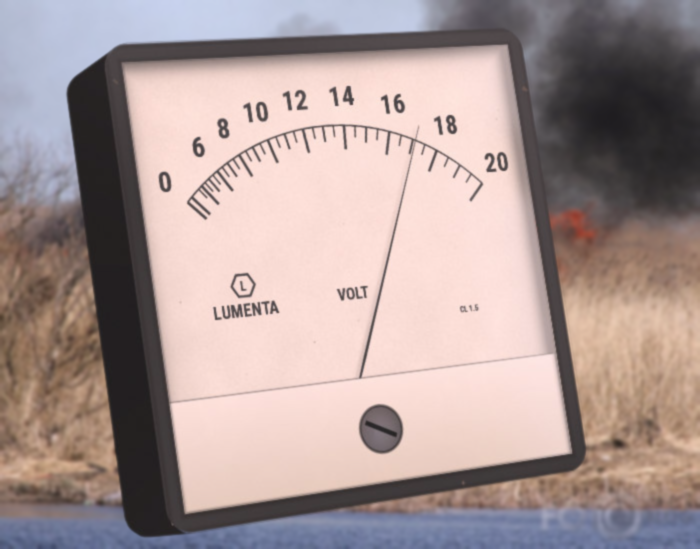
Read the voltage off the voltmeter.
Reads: 17 V
